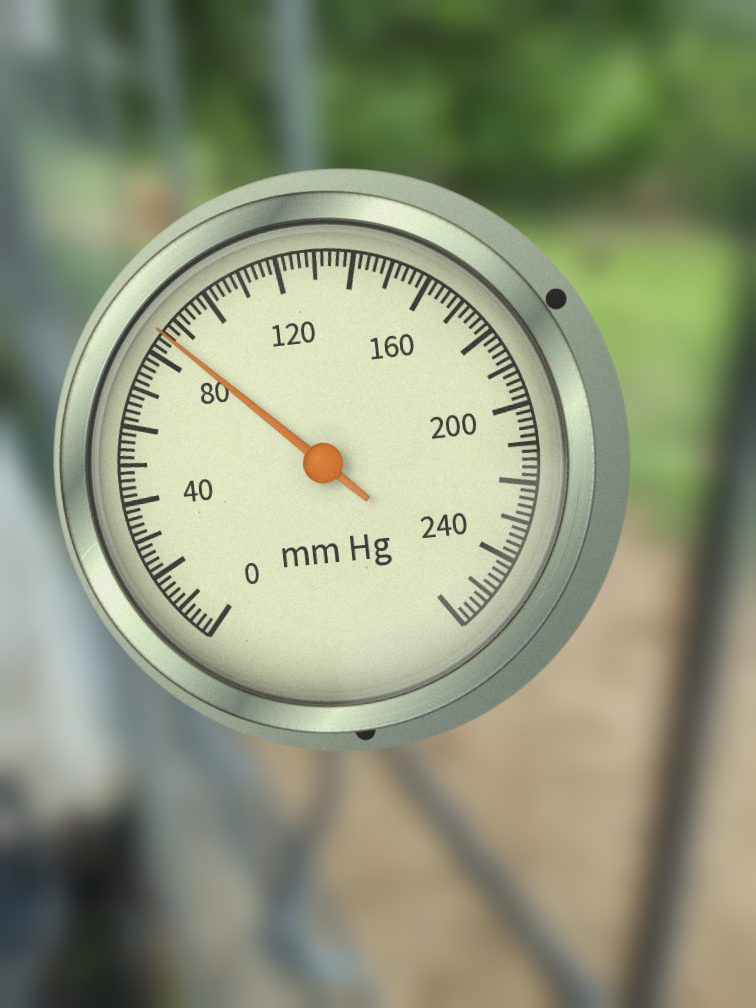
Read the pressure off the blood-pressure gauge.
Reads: 86 mmHg
